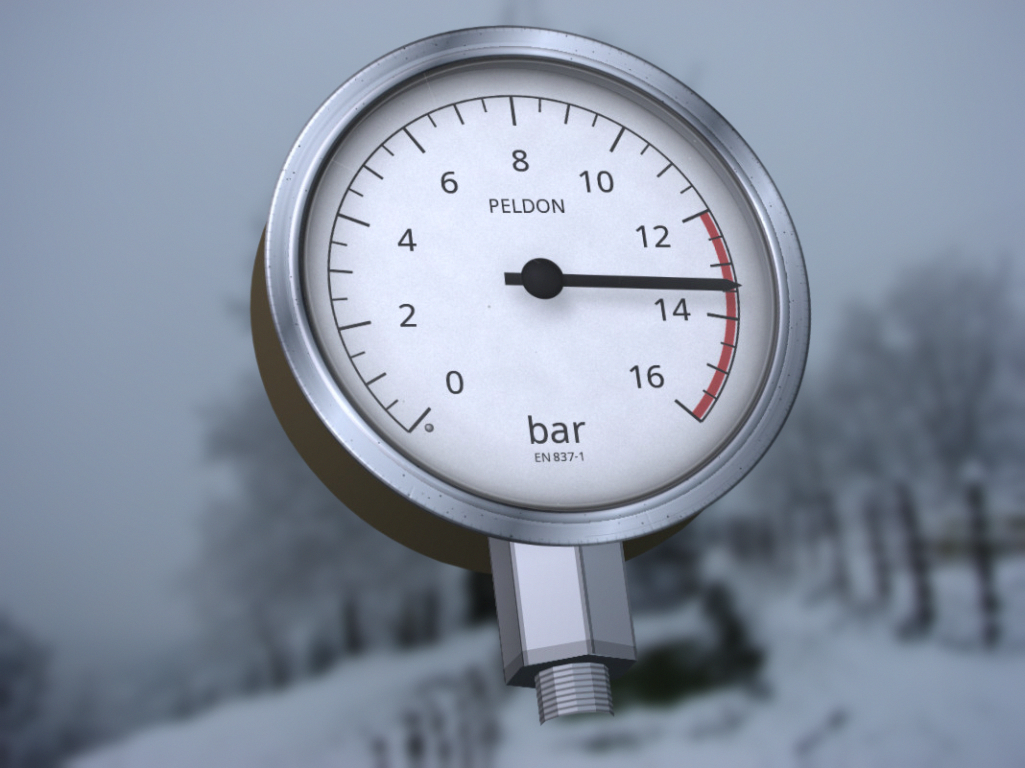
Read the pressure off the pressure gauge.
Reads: 13.5 bar
